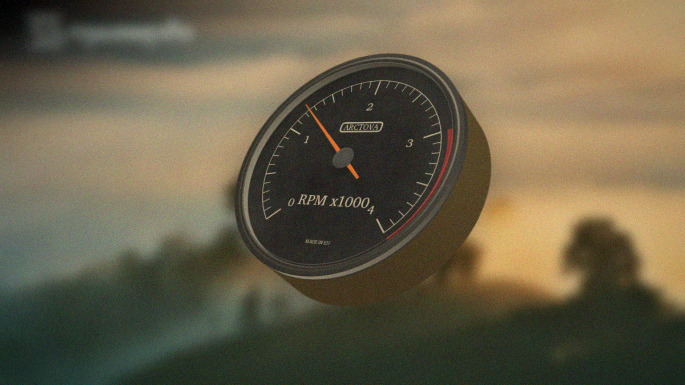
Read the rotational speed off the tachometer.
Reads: 1250 rpm
